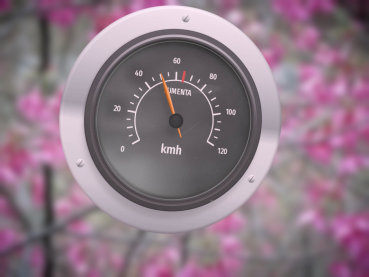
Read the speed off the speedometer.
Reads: 50 km/h
